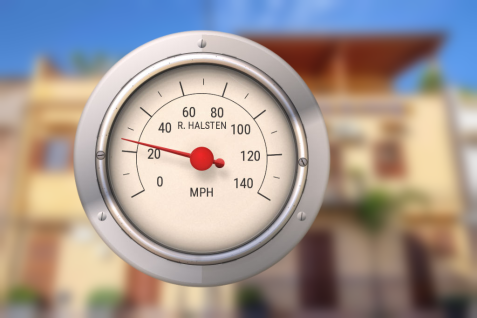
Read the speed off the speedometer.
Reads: 25 mph
